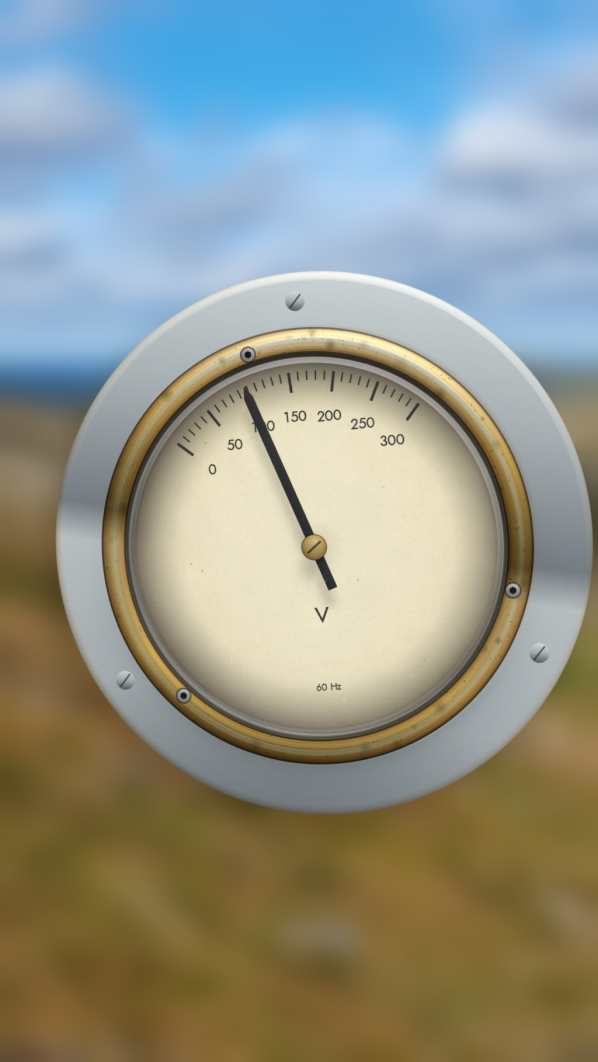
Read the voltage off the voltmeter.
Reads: 100 V
